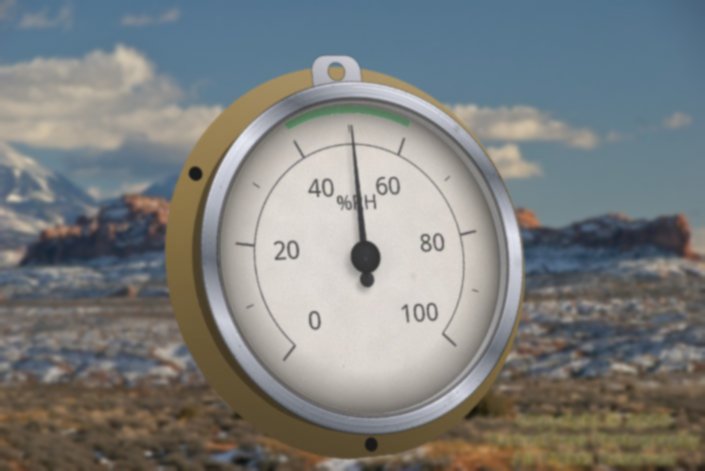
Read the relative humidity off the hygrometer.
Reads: 50 %
